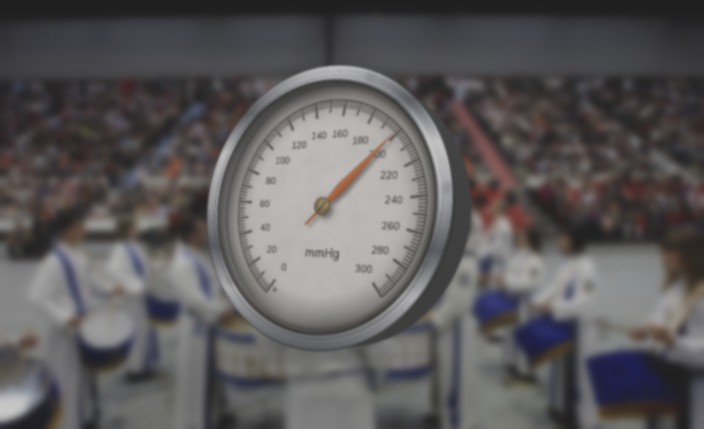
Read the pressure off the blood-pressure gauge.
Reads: 200 mmHg
